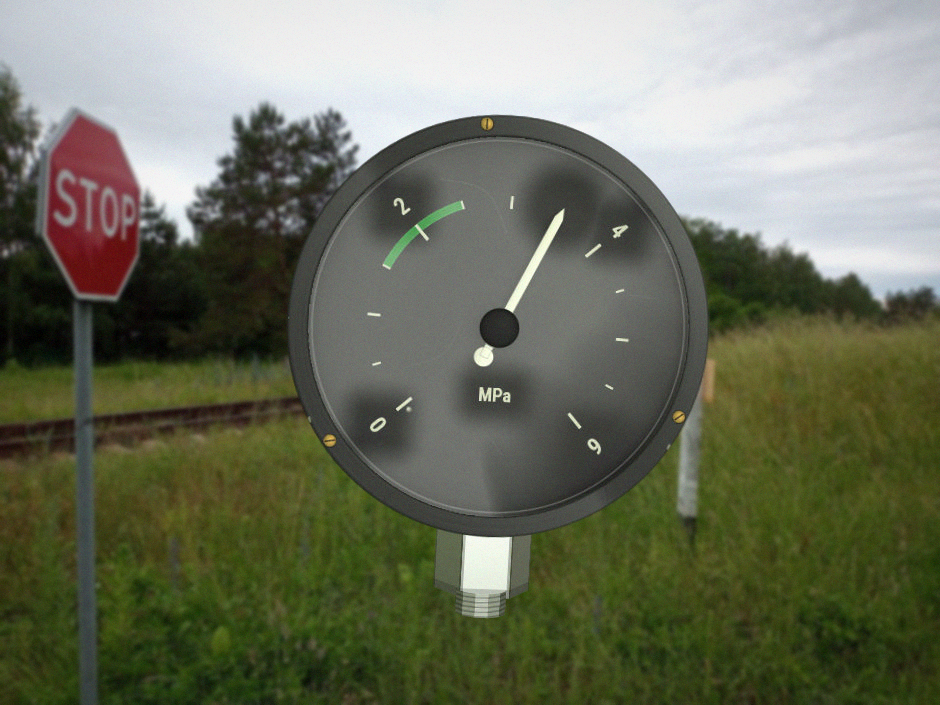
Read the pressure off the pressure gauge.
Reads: 3.5 MPa
